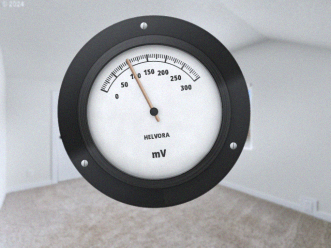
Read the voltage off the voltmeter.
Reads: 100 mV
